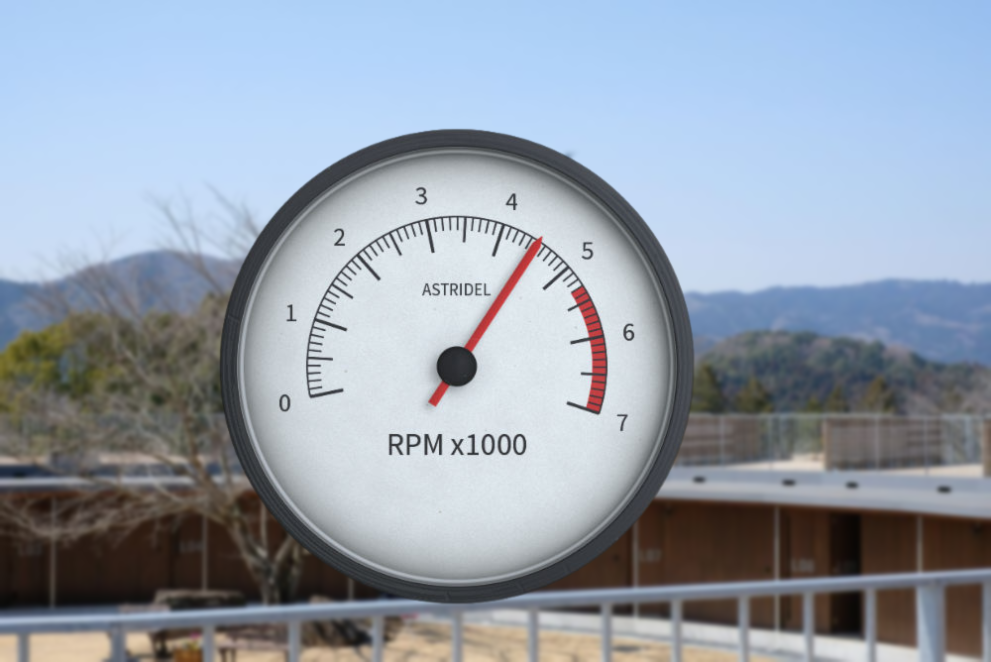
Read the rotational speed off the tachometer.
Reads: 4500 rpm
